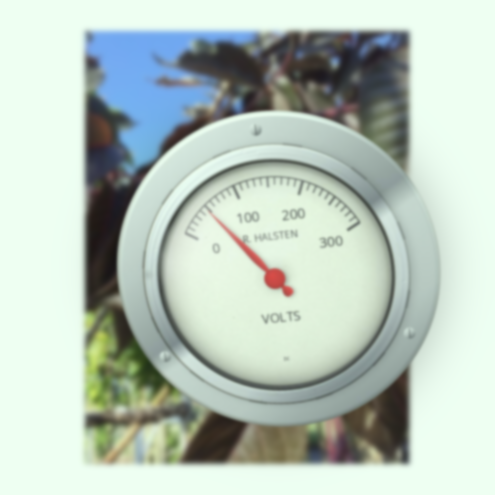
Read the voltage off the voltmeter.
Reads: 50 V
